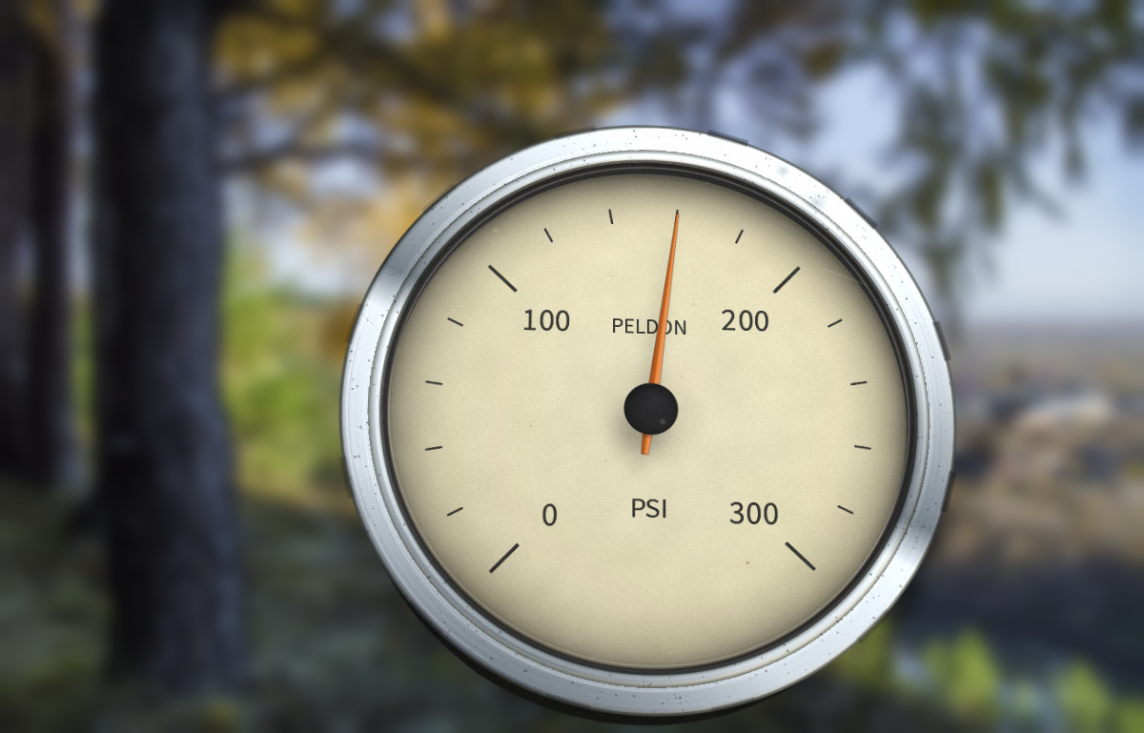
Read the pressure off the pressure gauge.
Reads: 160 psi
